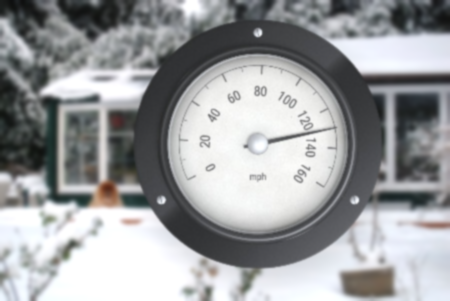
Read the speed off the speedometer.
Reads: 130 mph
